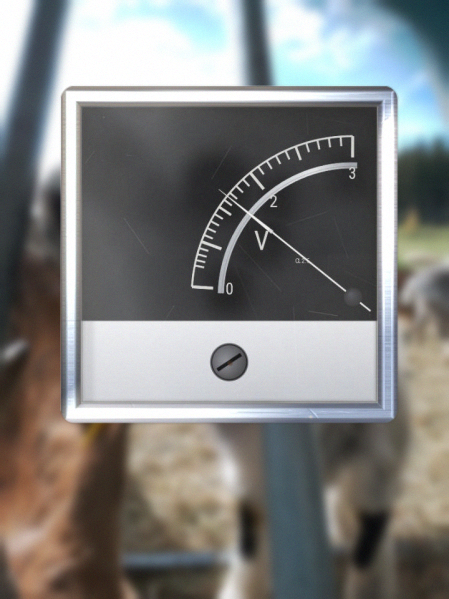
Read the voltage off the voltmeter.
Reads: 1.65 V
